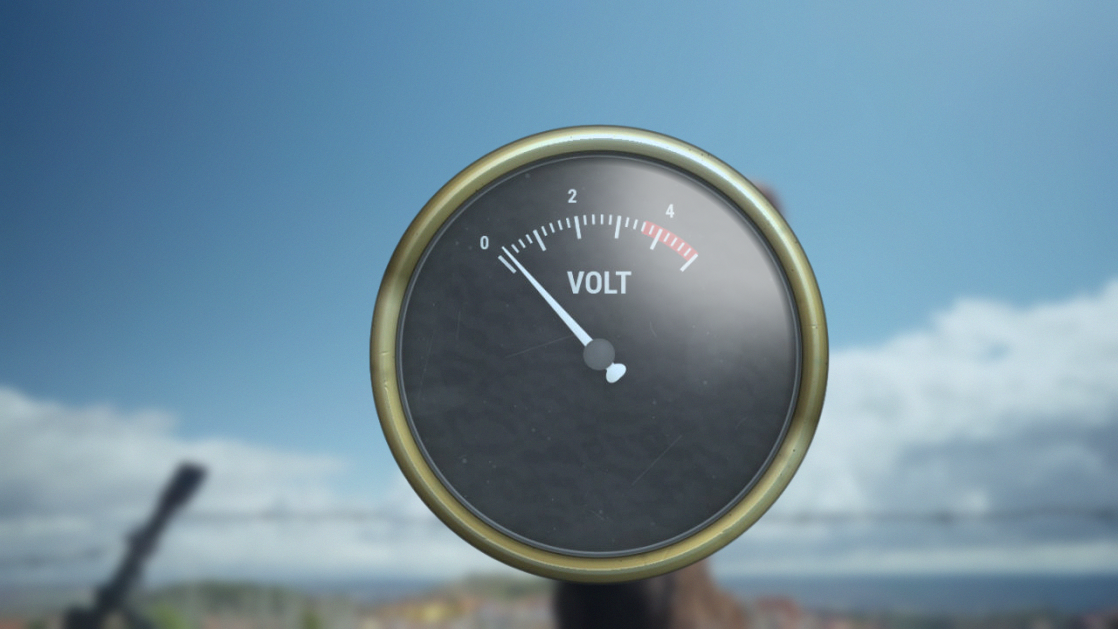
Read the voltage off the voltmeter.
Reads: 0.2 V
